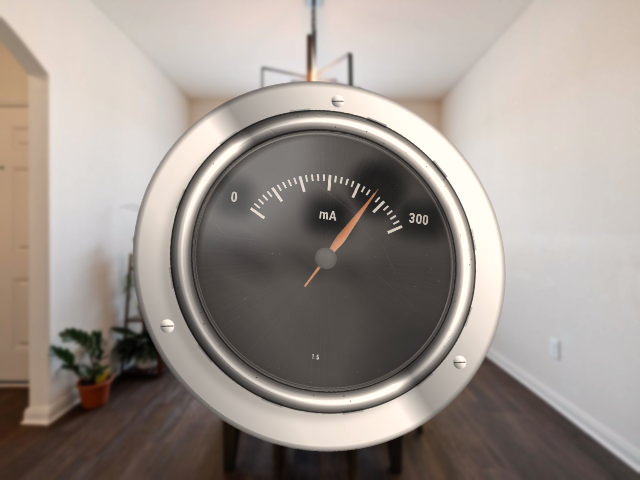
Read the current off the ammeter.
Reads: 230 mA
